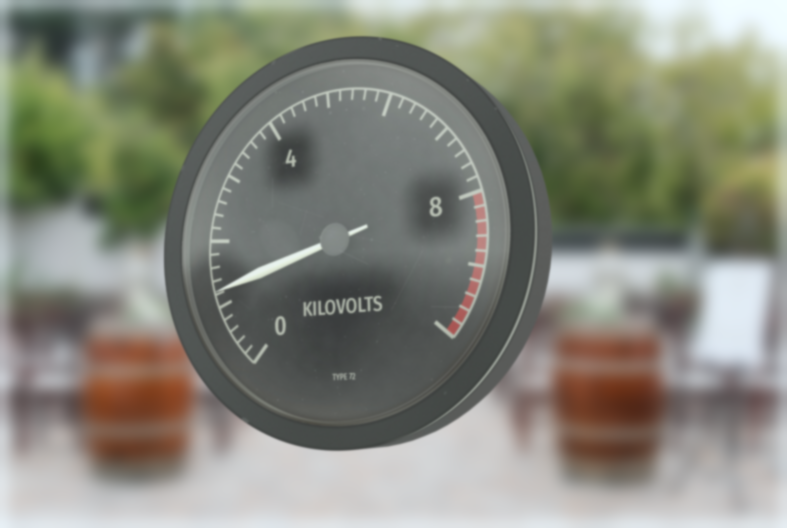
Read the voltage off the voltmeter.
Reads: 1.2 kV
